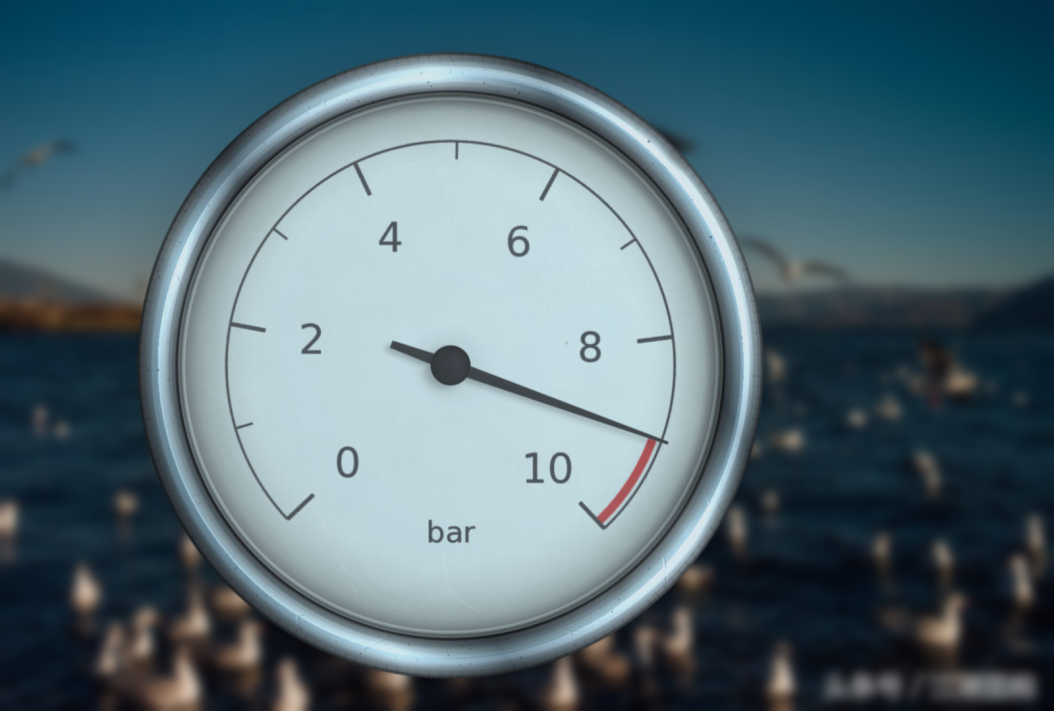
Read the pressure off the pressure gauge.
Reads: 9 bar
